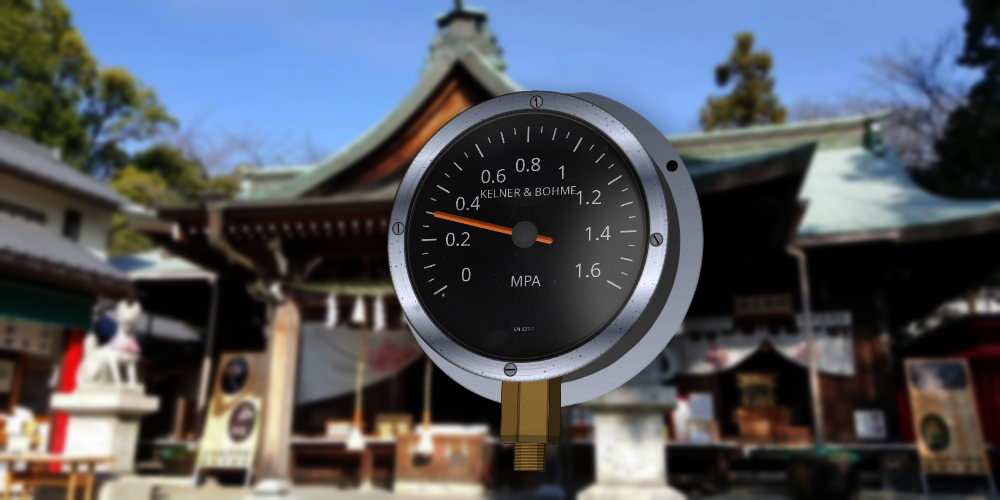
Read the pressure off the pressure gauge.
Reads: 0.3 MPa
